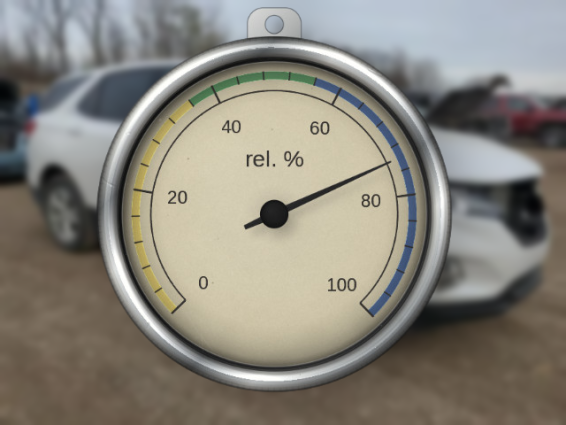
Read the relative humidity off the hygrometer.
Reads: 74 %
